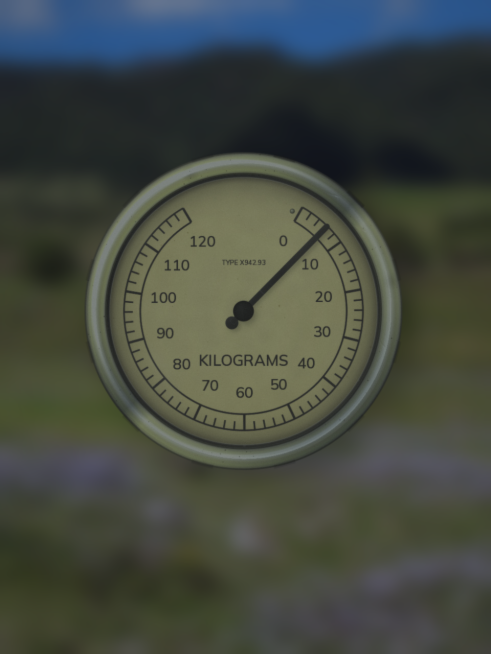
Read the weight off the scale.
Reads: 6 kg
